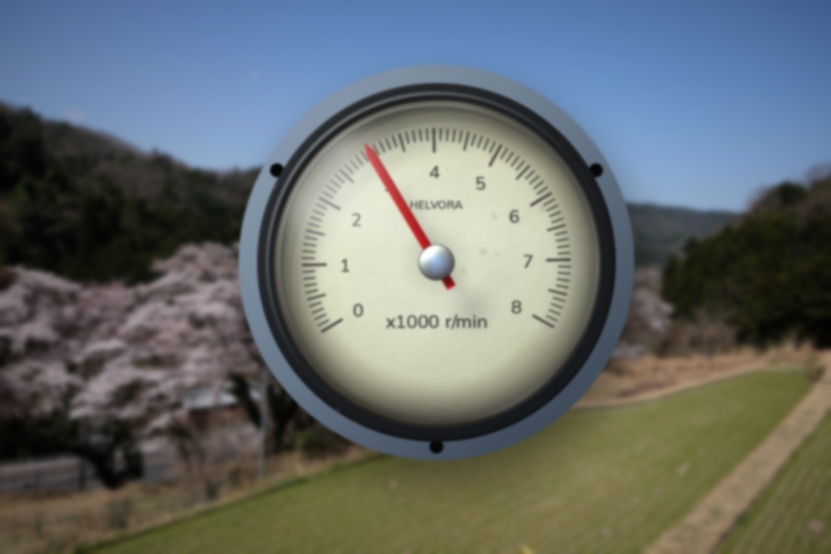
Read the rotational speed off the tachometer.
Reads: 3000 rpm
